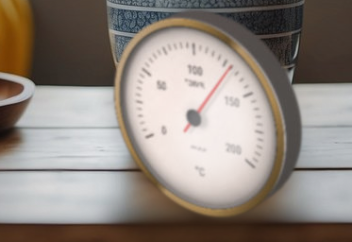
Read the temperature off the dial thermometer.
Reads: 130 °C
